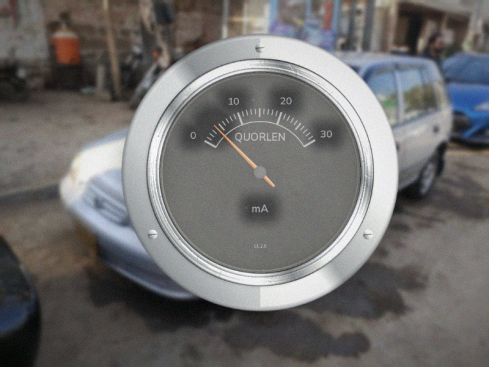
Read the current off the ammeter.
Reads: 4 mA
